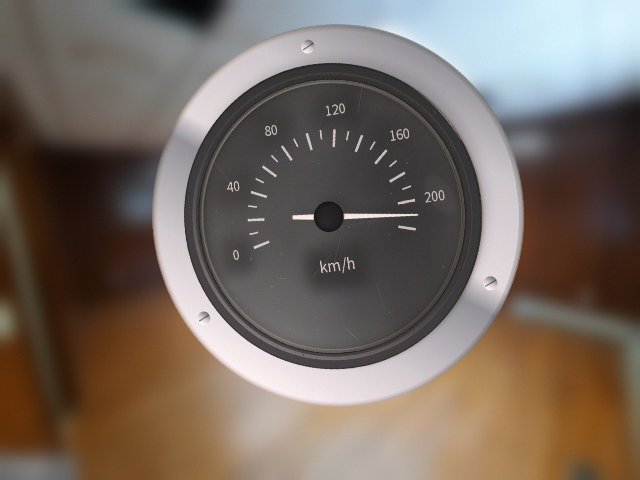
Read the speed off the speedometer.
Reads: 210 km/h
